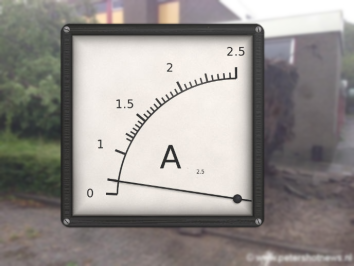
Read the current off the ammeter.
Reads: 0.5 A
